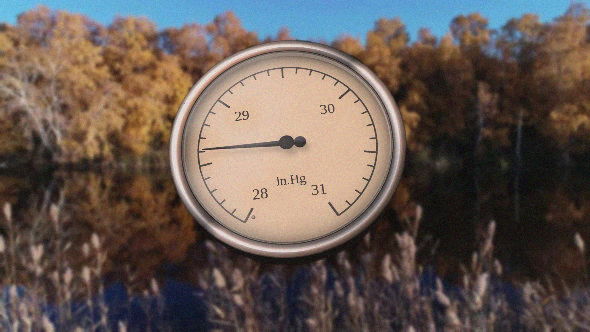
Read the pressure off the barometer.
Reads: 28.6 inHg
